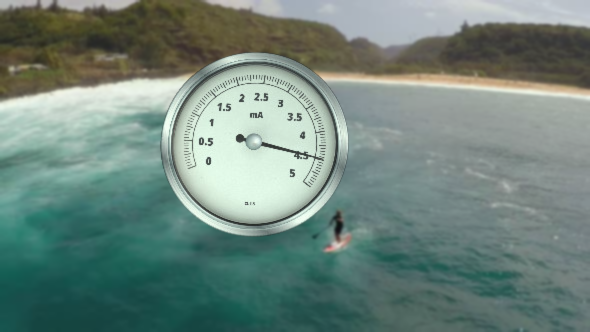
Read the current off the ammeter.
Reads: 4.5 mA
